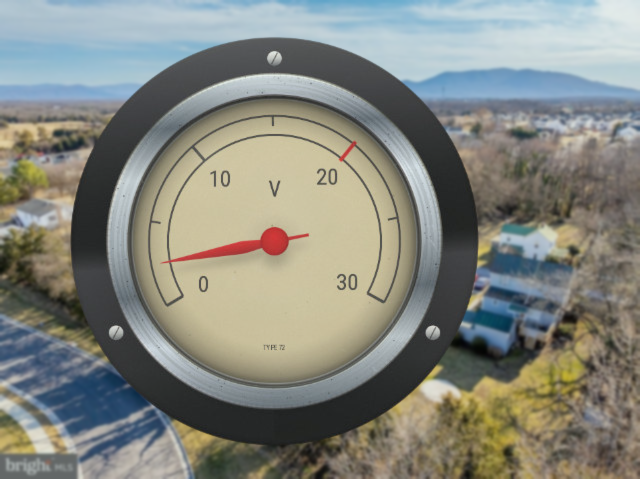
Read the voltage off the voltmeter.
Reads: 2.5 V
